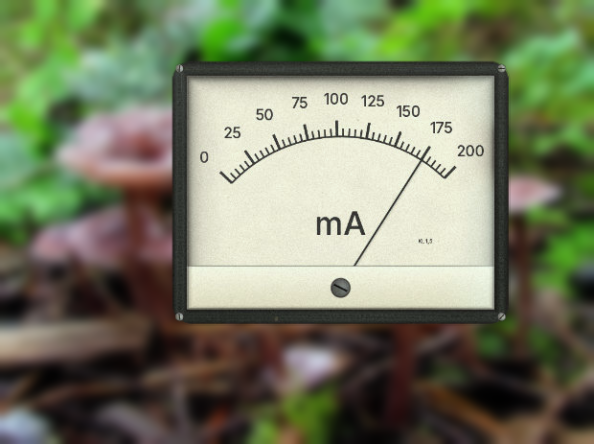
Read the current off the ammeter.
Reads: 175 mA
